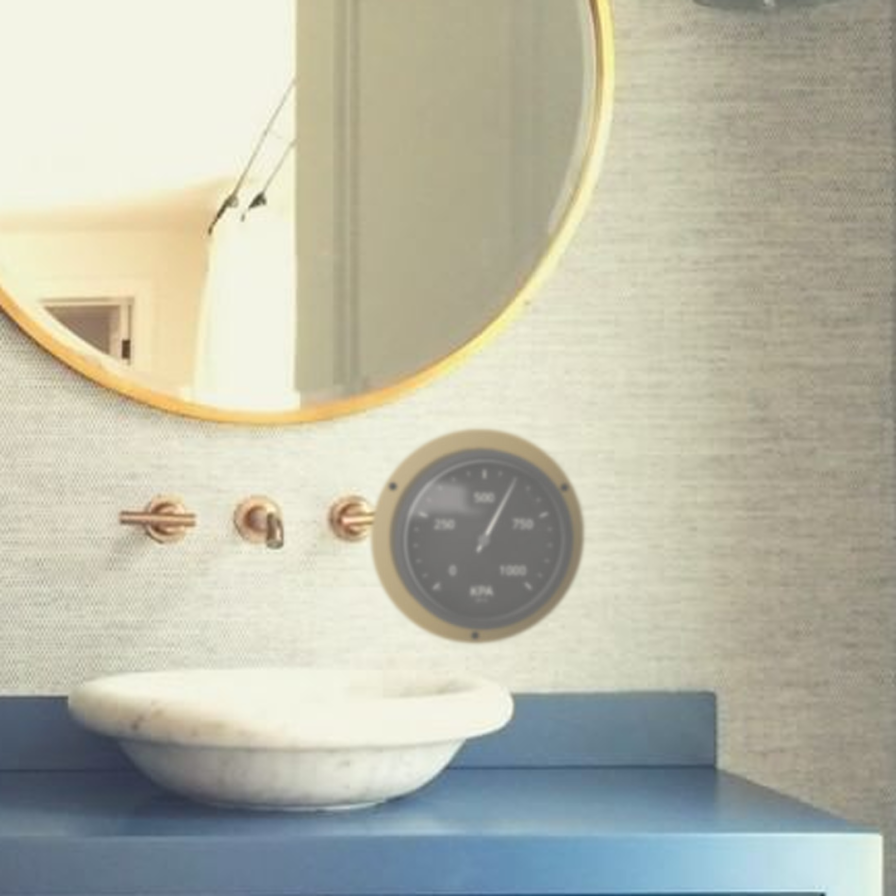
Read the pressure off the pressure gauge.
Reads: 600 kPa
